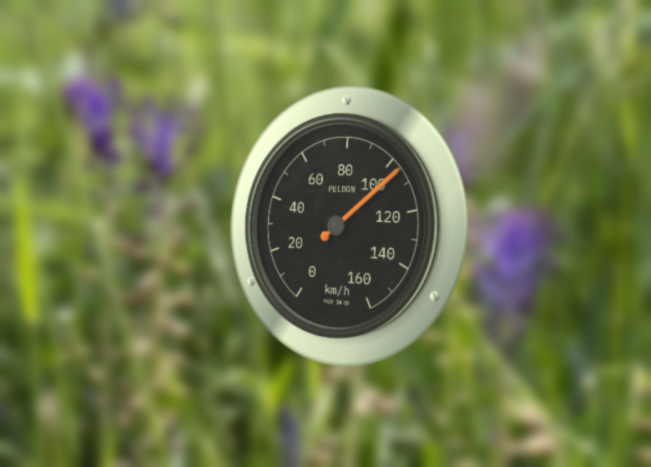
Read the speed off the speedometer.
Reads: 105 km/h
